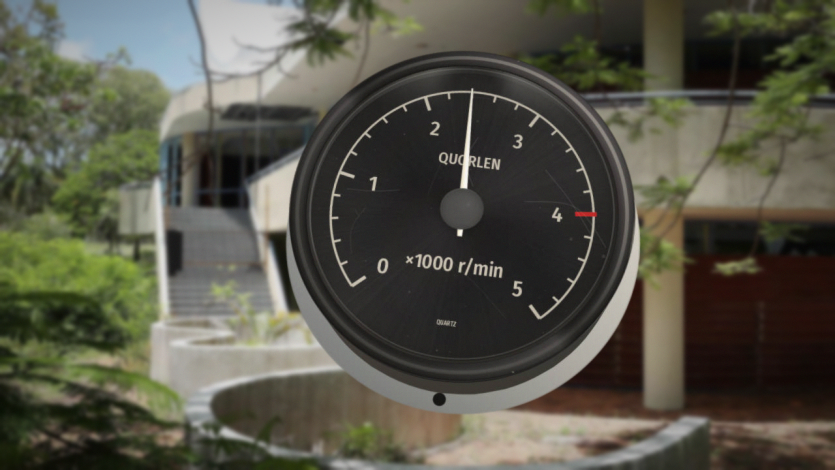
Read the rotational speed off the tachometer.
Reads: 2400 rpm
